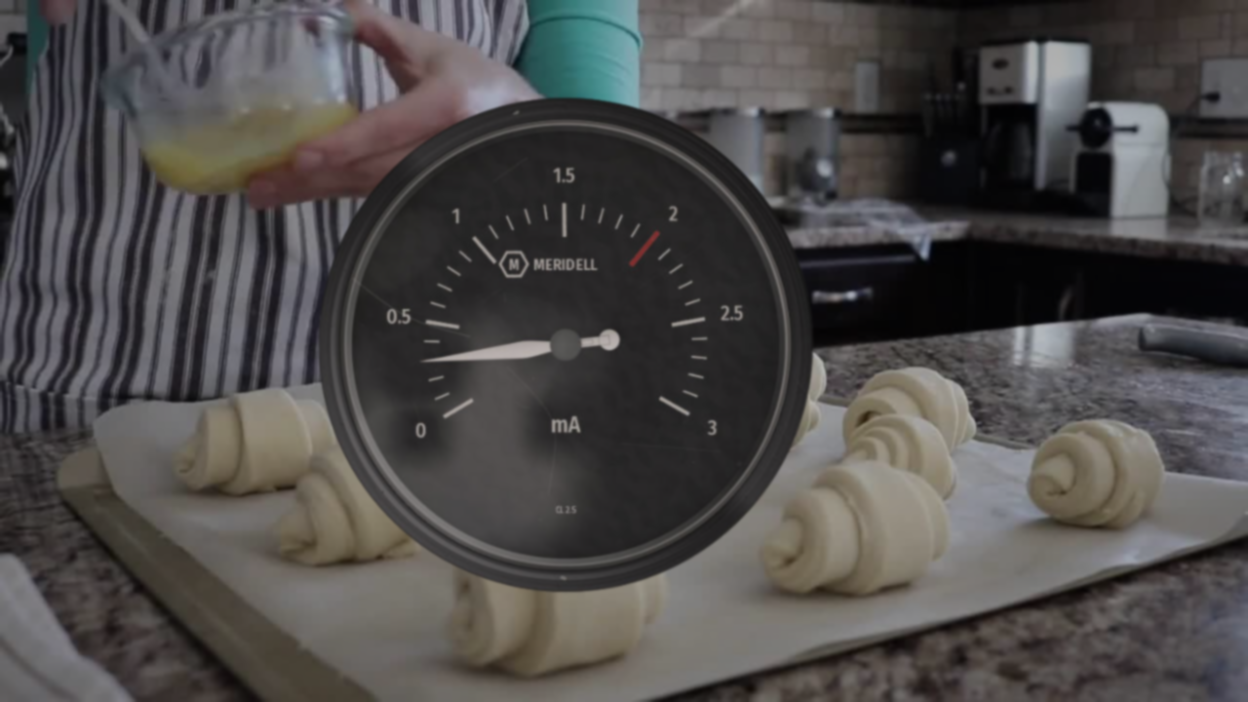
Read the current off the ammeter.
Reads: 0.3 mA
